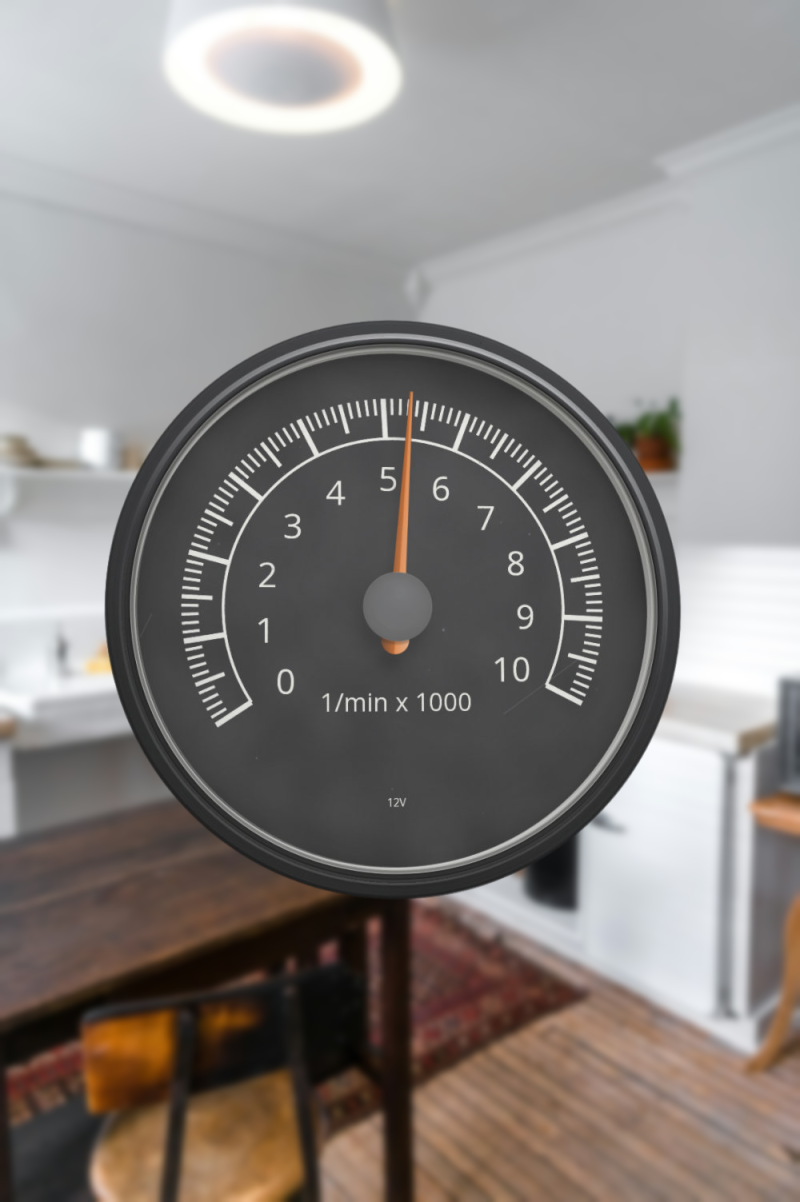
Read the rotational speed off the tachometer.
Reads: 5300 rpm
